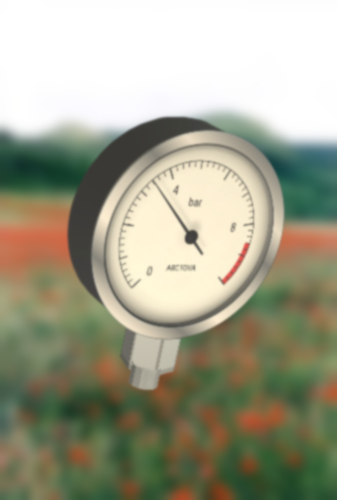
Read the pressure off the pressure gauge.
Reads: 3.4 bar
